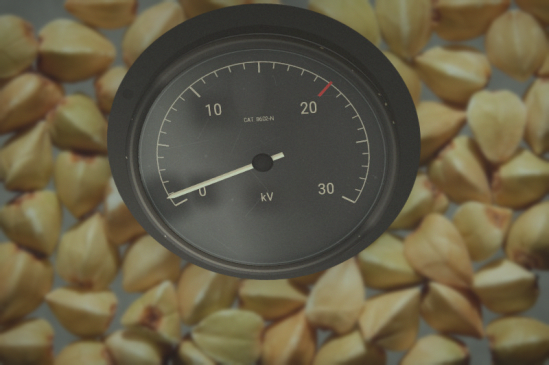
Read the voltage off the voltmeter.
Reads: 1 kV
